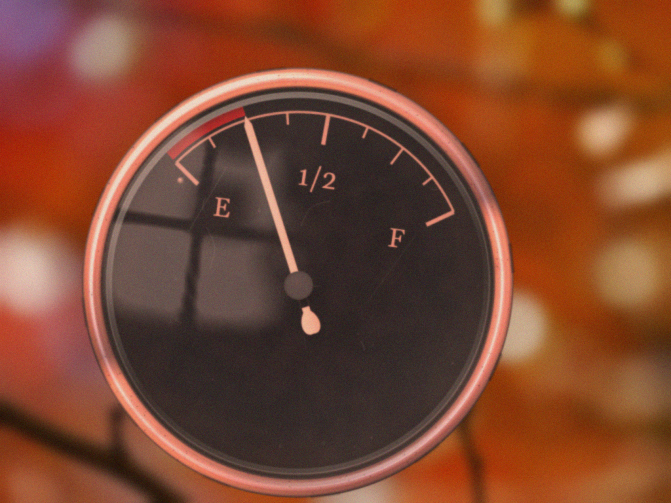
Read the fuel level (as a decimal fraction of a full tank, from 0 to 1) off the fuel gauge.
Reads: 0.25
